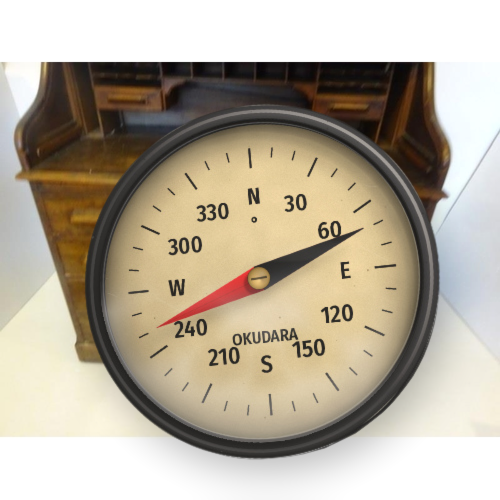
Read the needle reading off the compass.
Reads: 250 °
